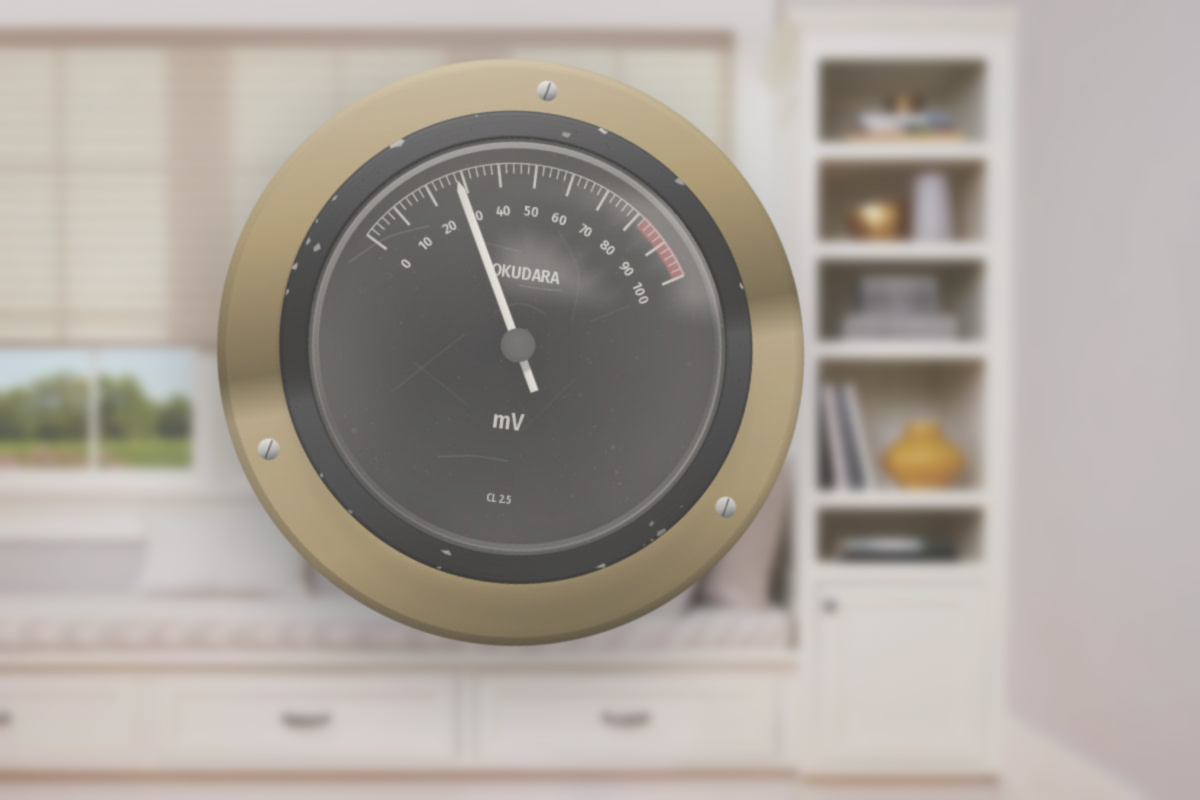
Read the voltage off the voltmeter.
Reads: 28 mV
